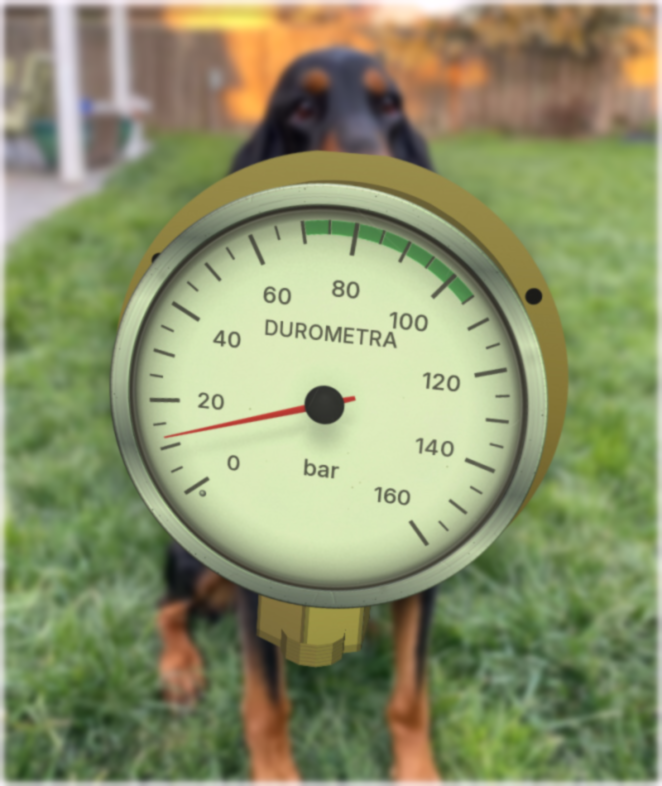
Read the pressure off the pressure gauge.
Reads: 12.5 bar
